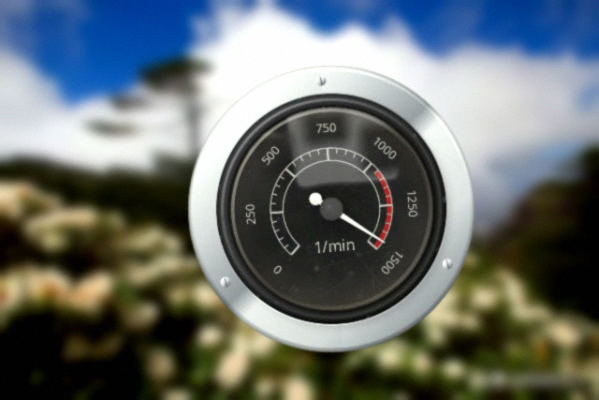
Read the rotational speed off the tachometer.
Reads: 1450 rpm
